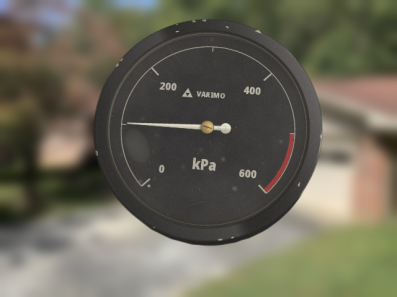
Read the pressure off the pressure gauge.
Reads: 100 kPa
